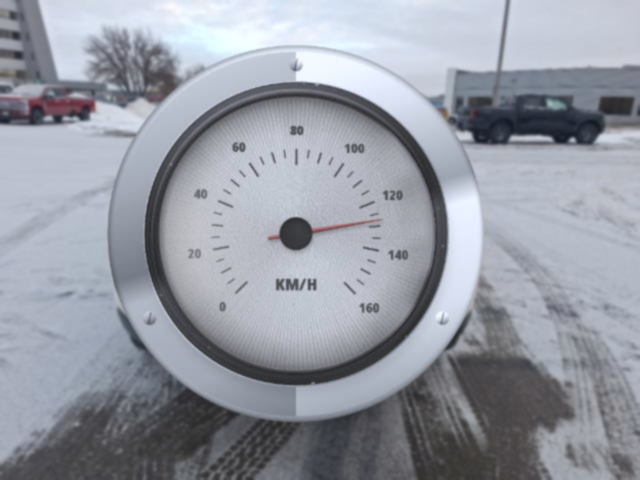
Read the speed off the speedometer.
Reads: 127.5 km/h
